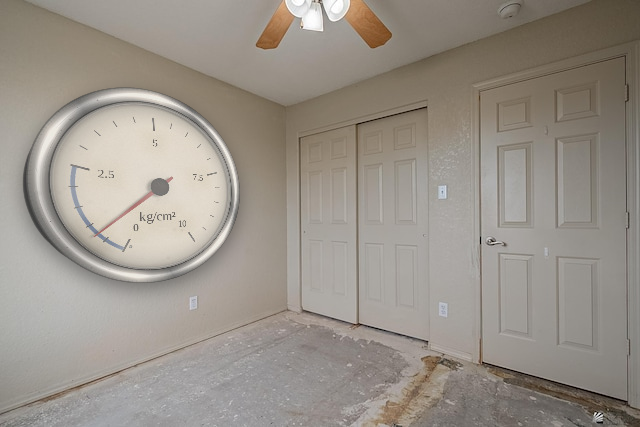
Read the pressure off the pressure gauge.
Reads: 0.75 kg/cm²
